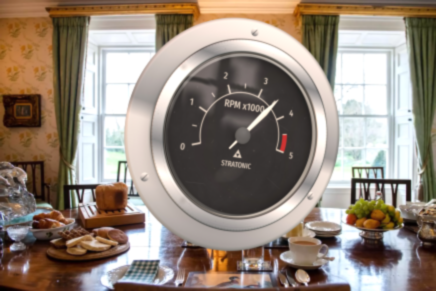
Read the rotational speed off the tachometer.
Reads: 3500 rpm
